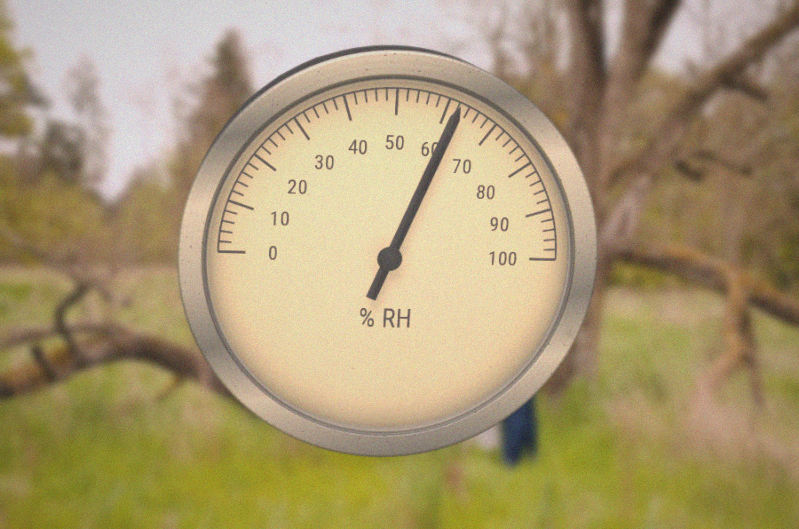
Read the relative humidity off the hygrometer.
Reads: 62 %
